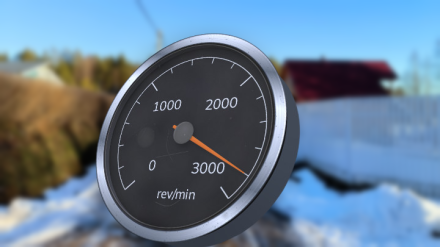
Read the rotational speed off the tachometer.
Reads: 2800 rpm
